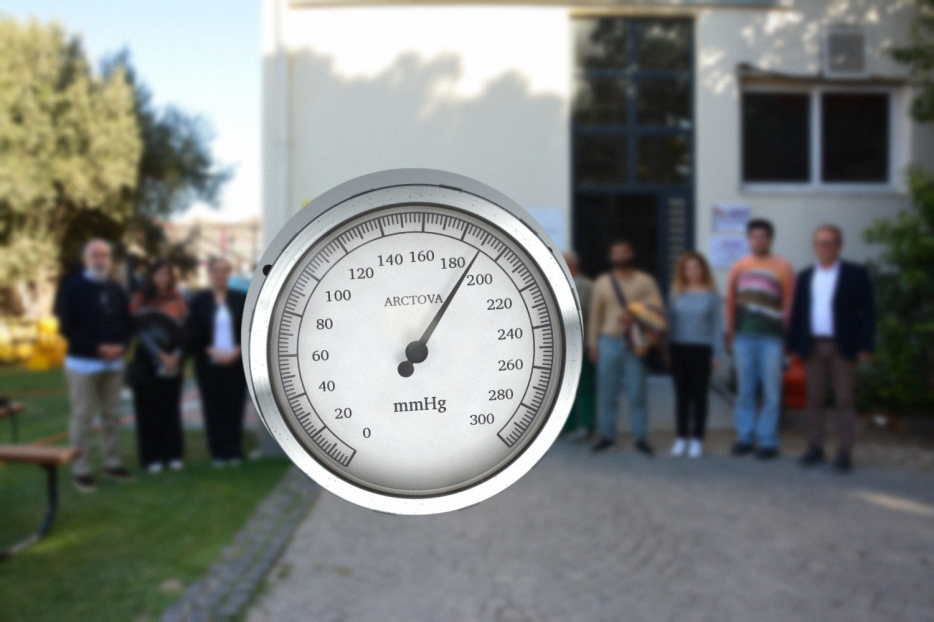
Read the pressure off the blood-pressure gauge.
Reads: 190 mmHg
